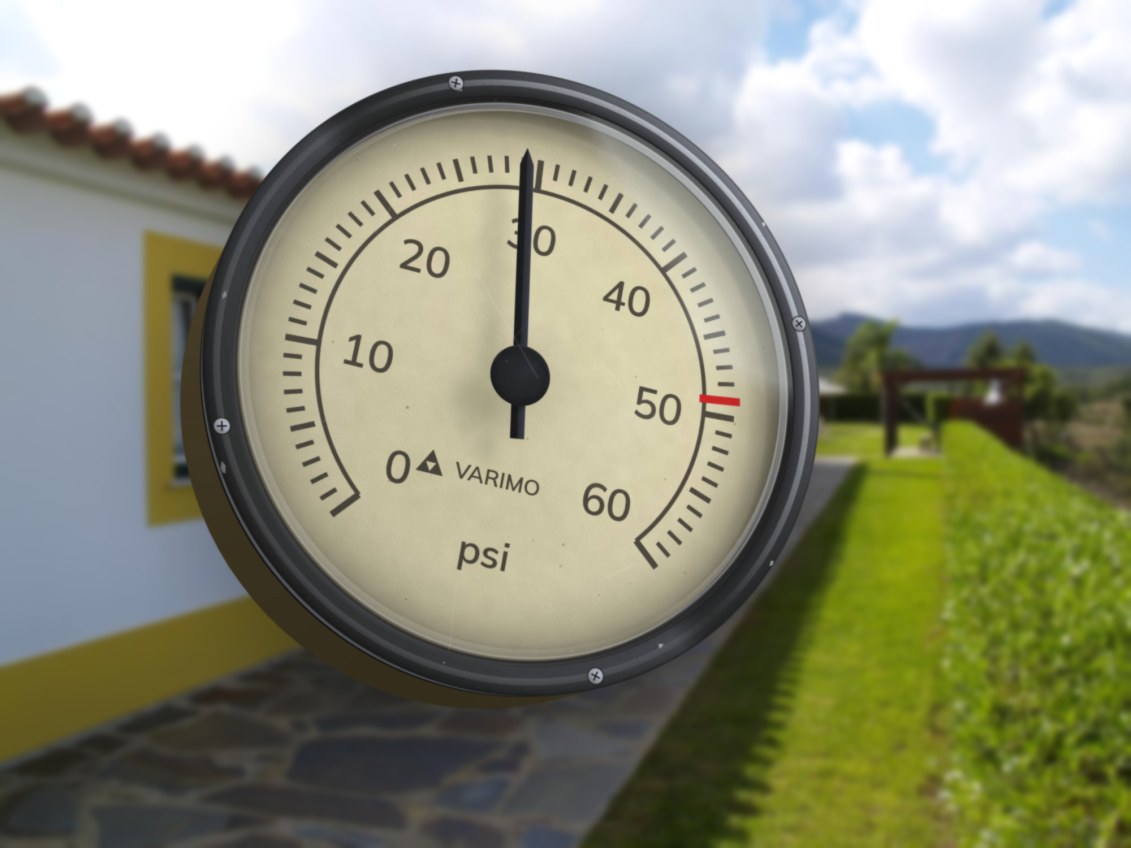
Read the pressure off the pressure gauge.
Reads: 29 psi
